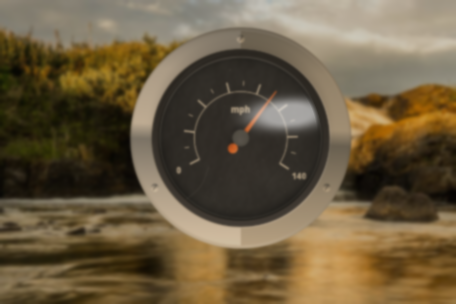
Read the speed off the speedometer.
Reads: 90 mph
